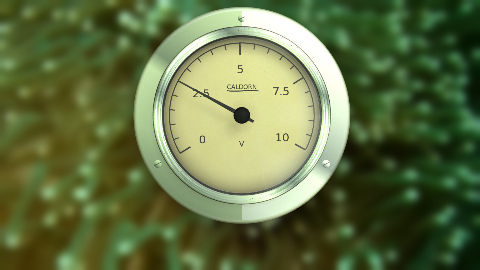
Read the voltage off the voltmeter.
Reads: 2.5 V
